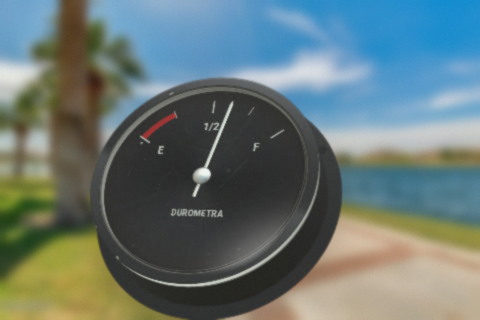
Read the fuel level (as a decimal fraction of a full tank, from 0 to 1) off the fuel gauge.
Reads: 0.625
